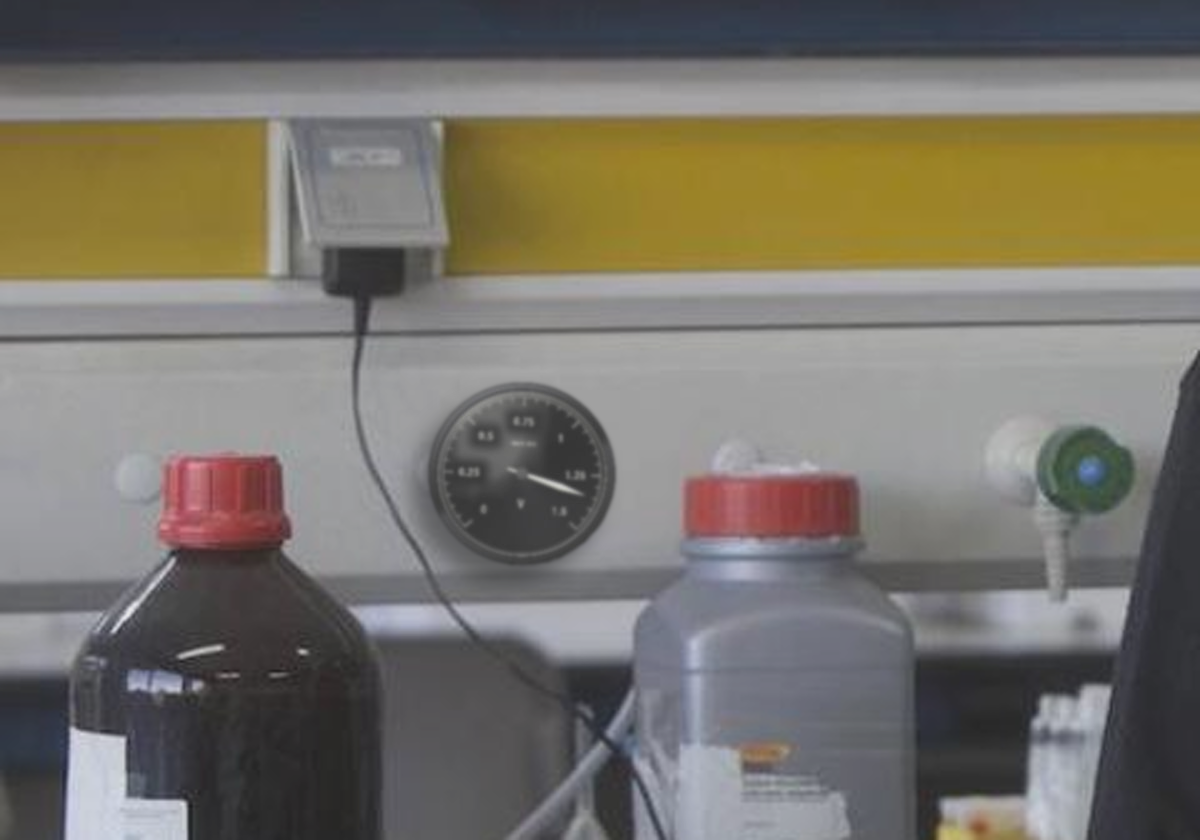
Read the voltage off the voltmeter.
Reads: 1.35 V
